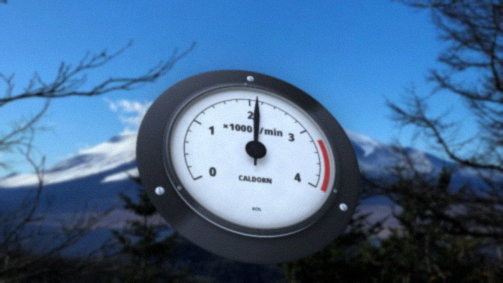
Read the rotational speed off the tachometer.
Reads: 2100 rpm
